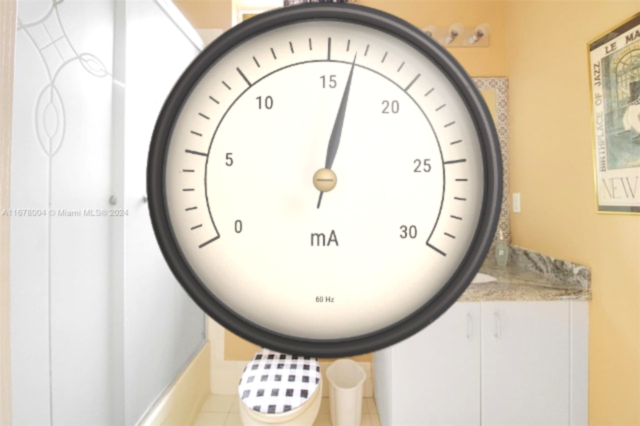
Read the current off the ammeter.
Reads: 16.5 mA
